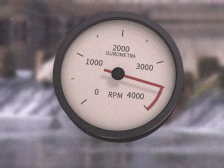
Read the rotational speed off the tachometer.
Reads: 3500 rpm
